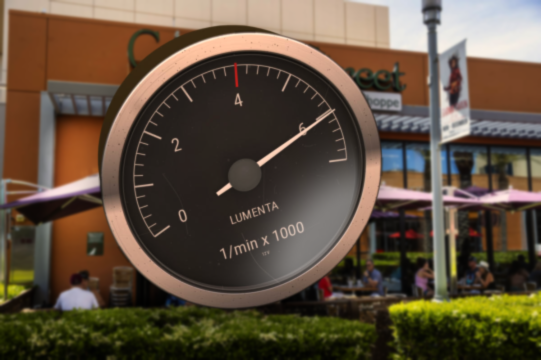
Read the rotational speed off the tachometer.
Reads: 6000 rpm
